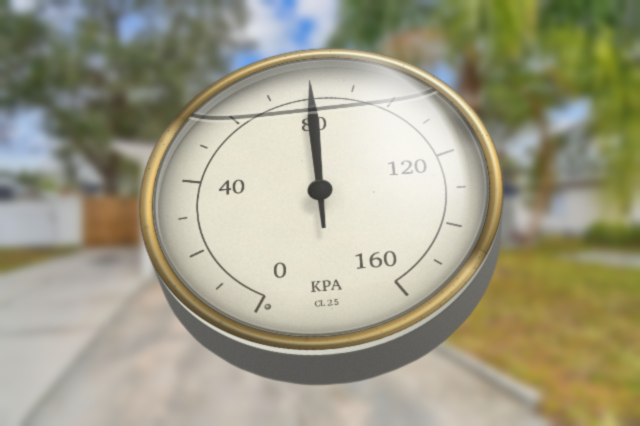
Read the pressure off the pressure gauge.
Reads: 80 kPa
